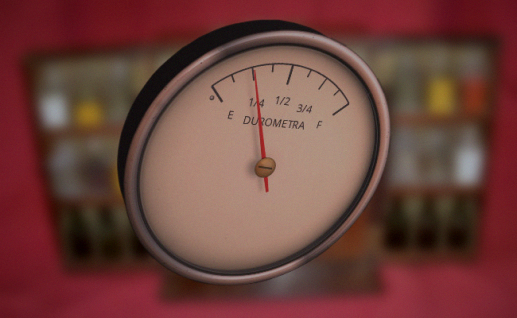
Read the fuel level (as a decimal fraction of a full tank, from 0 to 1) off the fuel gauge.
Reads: 0.25
